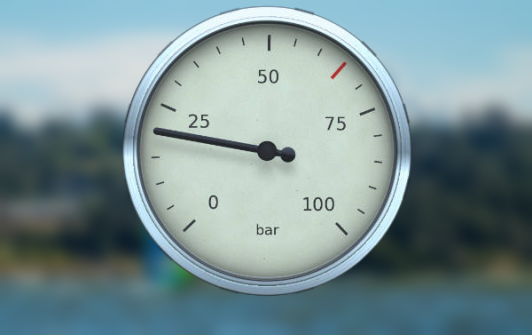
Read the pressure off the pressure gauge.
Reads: 20 bar
